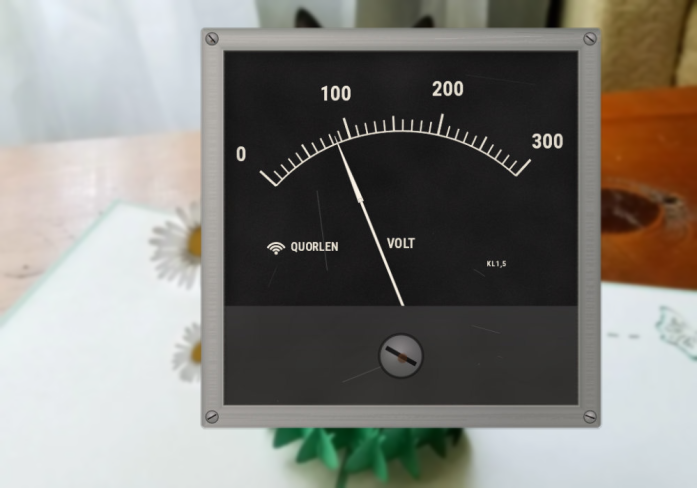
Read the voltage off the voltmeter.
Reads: 85 V
